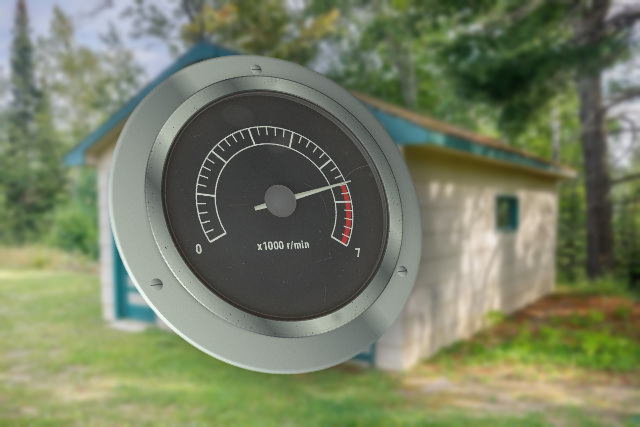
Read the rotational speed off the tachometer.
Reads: 5600 rpm
